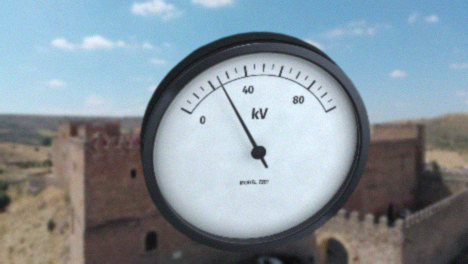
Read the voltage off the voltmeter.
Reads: 25 kV
